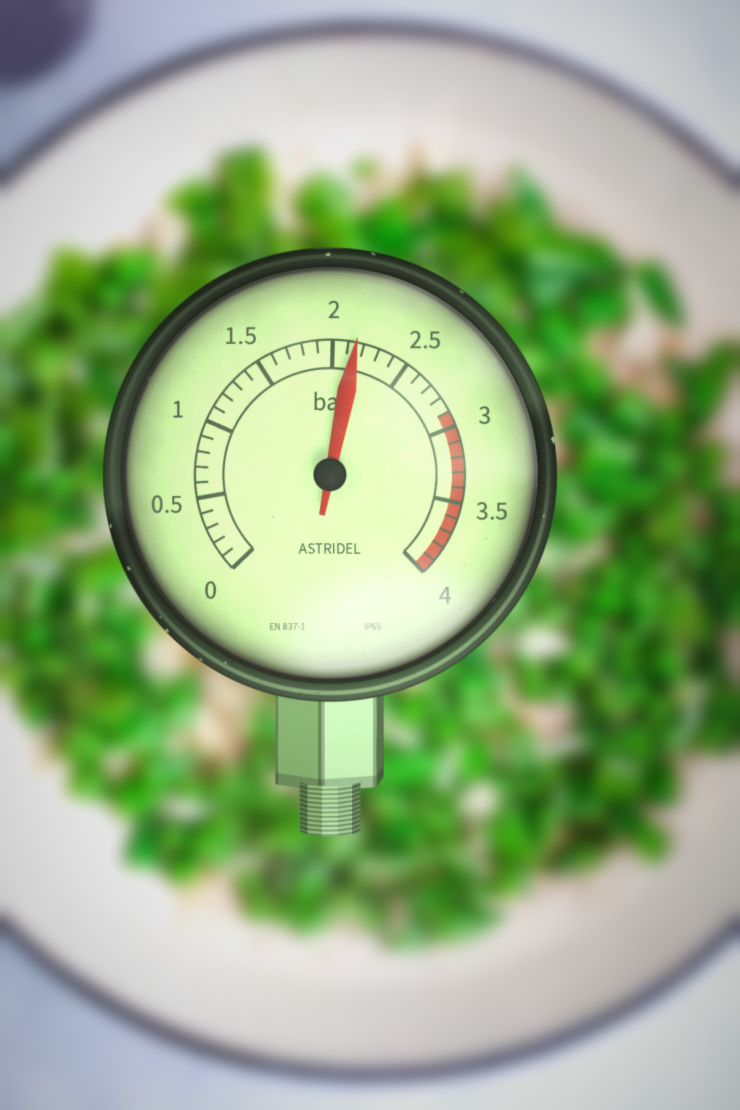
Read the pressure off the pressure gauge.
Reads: 2.15 bar
